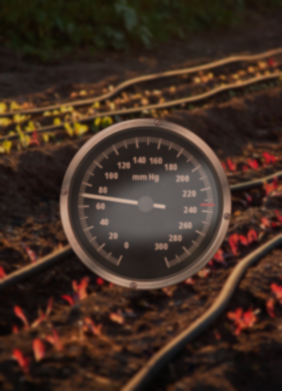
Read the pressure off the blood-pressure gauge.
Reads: 70 mmHg
